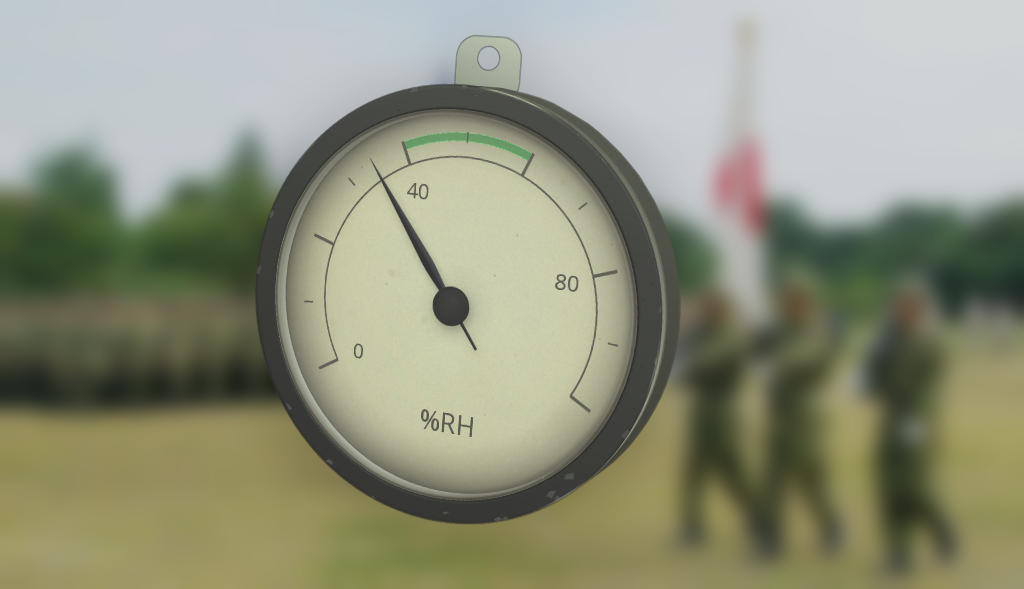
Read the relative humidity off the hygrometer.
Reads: 35 %
